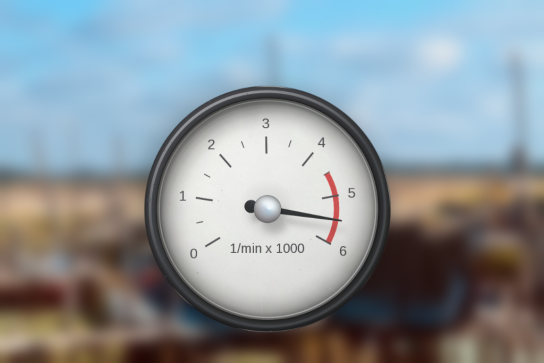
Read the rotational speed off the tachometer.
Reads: 5500 rpm
